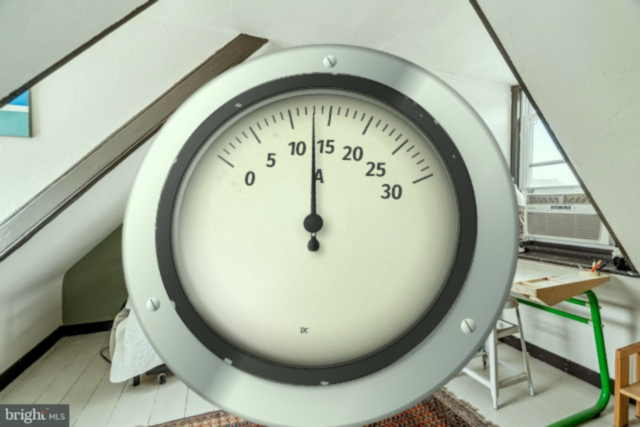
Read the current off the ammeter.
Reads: 13 A
